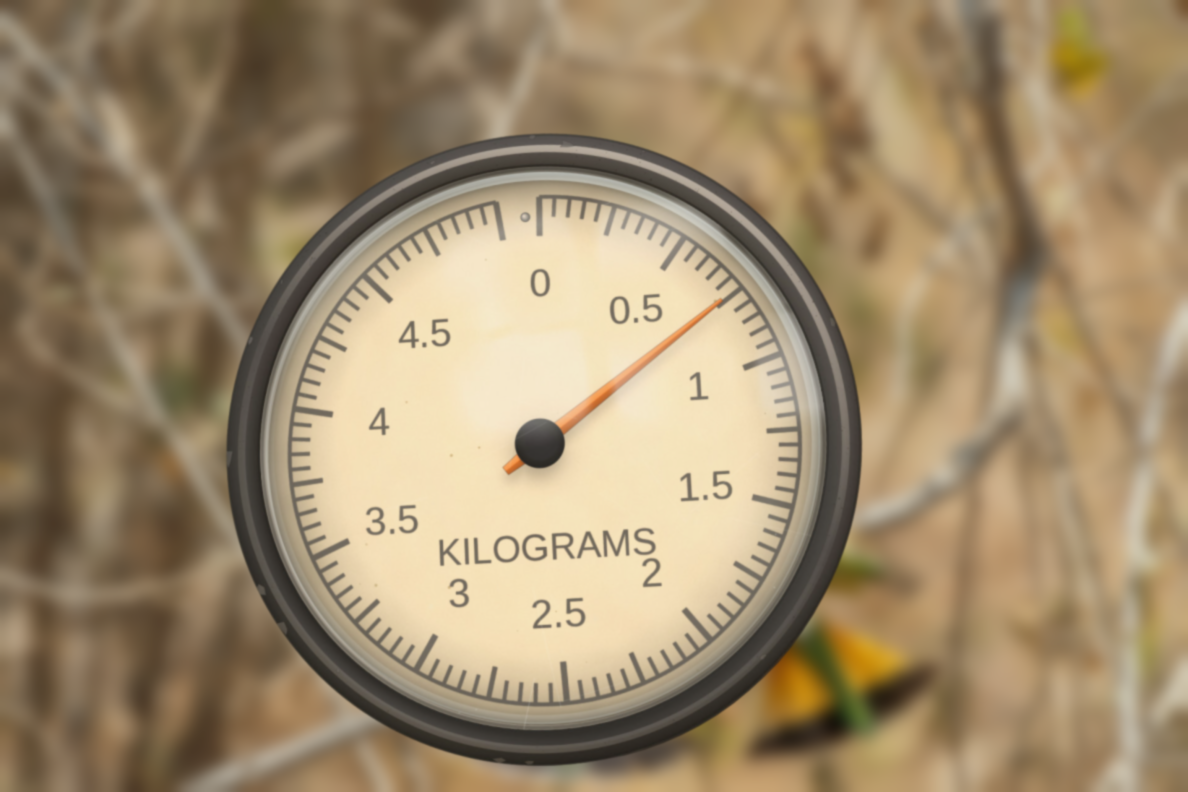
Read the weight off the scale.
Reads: 0.75 kg
